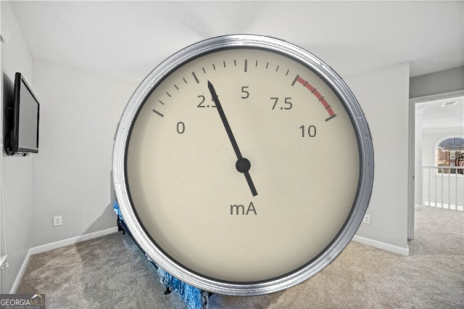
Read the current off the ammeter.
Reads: 3 mA
